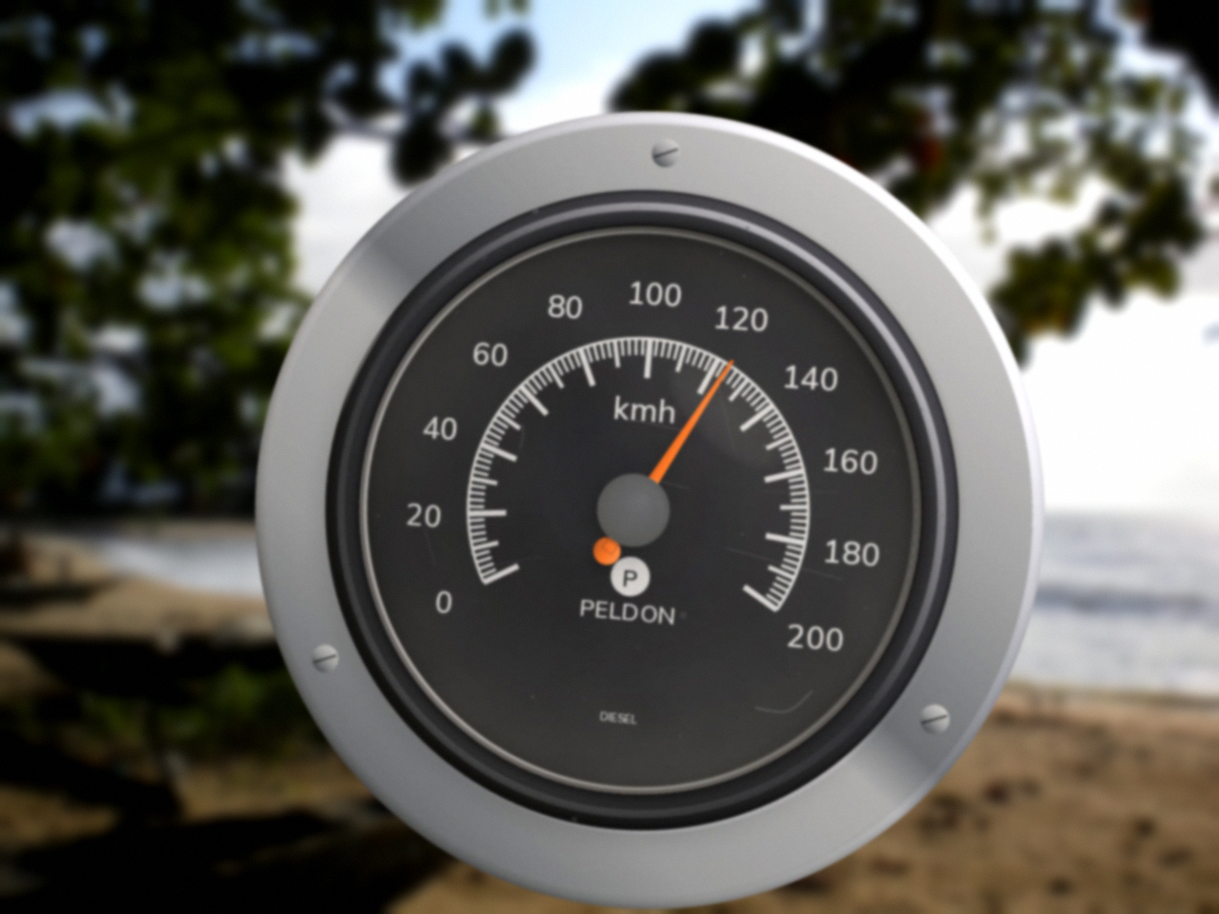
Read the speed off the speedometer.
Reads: 124 km/h
